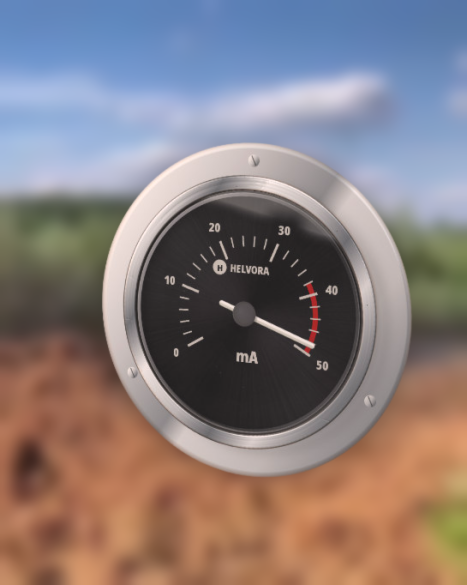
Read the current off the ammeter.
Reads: 48 mA
